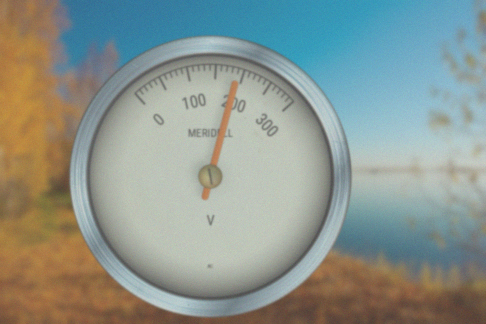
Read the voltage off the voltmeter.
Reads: 190 V
